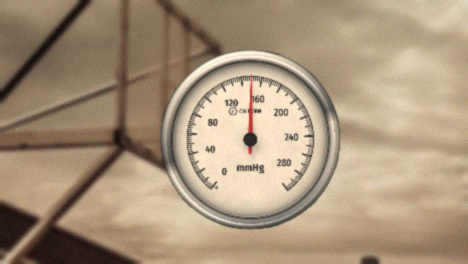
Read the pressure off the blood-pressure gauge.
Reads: 150 mmHg
